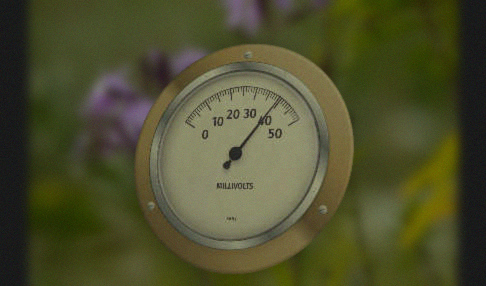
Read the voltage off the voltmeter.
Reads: 40 mV
